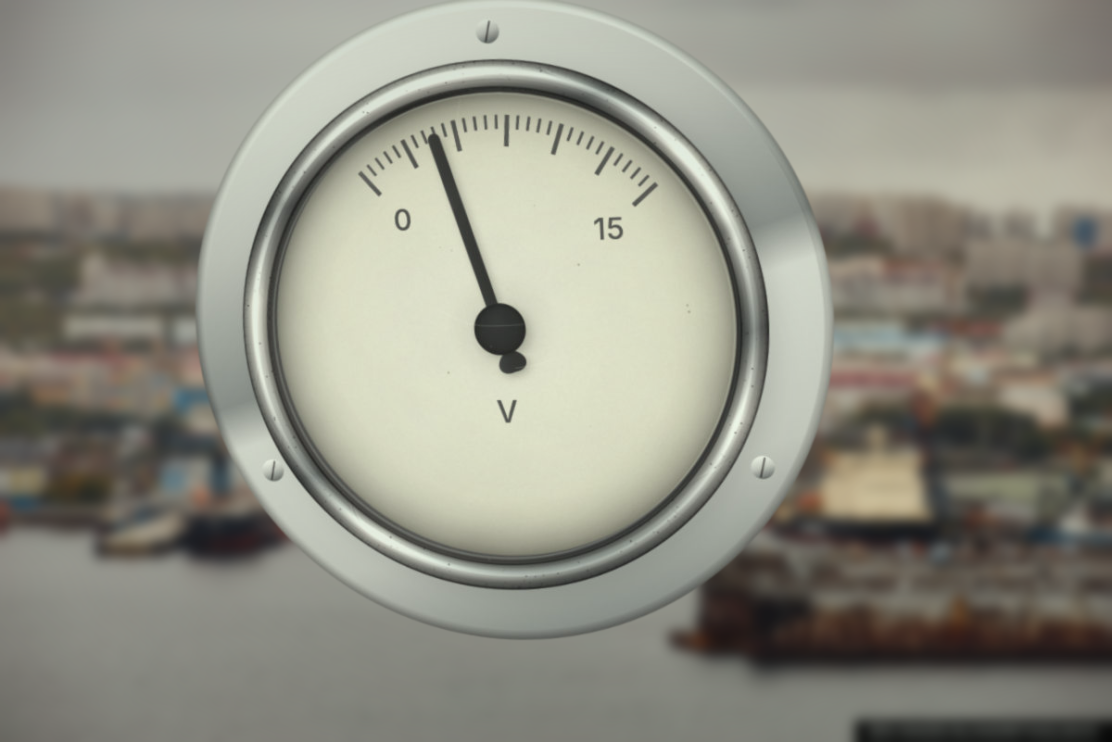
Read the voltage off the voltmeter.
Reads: 4 V
